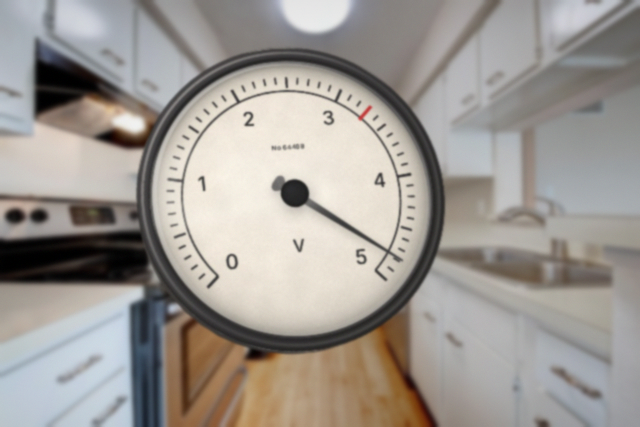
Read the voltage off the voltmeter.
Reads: 4.8 V
